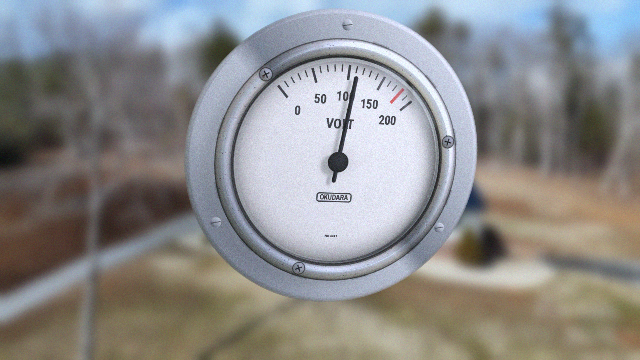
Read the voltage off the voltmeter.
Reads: 110 V
